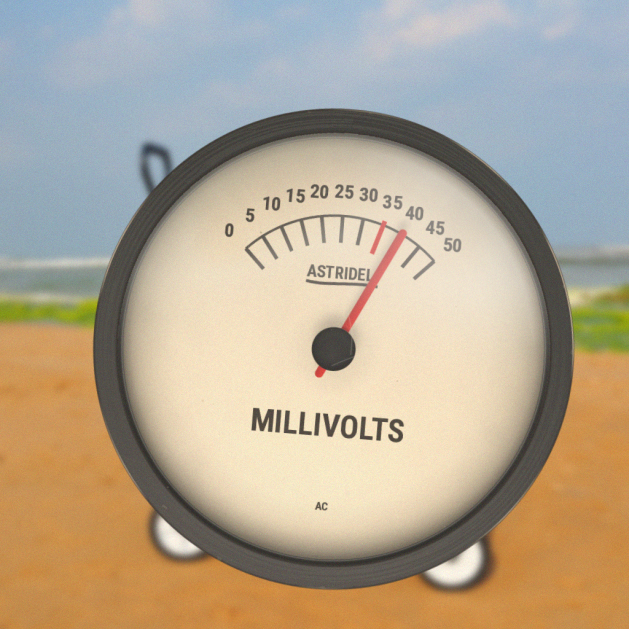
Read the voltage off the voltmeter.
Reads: 40 mV
